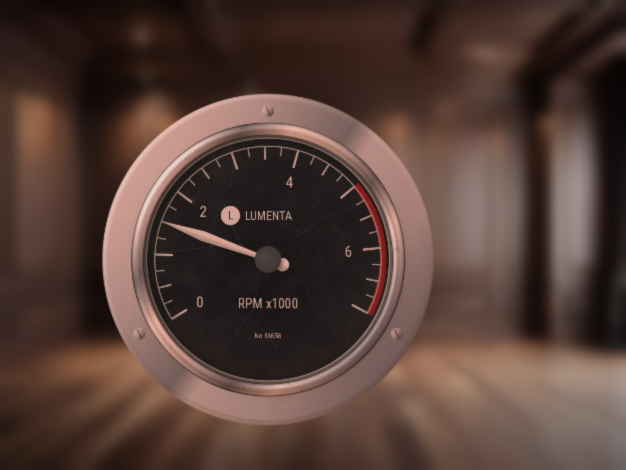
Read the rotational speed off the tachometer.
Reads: 1500 rpm
